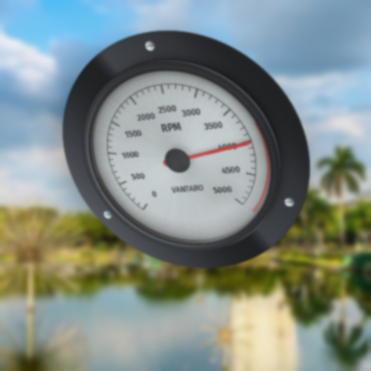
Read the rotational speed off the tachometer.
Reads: 4000 rpm
